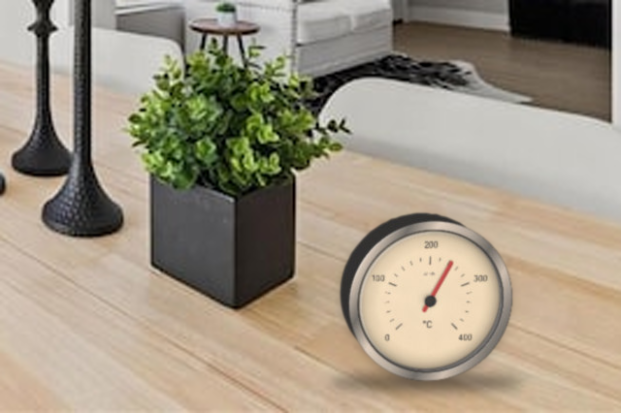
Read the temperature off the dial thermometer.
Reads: 240 °C
